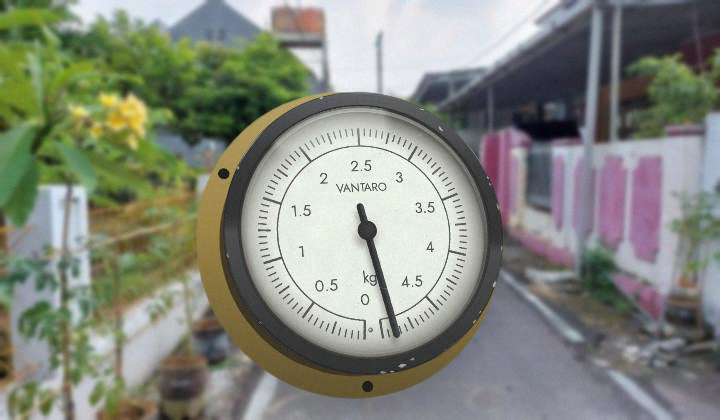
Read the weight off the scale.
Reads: 4.9 kg
